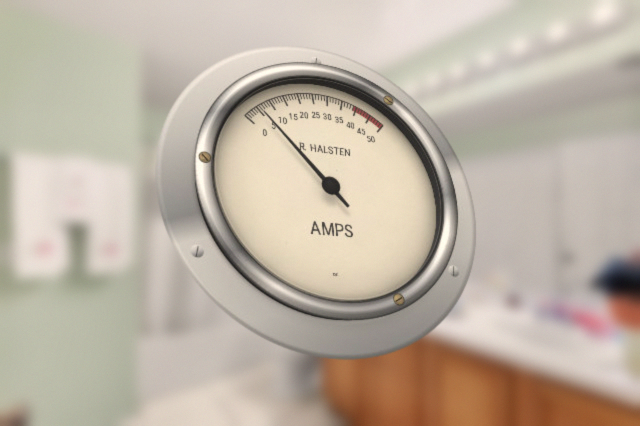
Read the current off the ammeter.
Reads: 5 A
